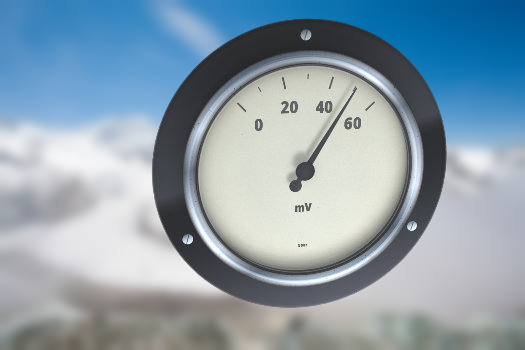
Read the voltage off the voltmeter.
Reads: 50 mV
